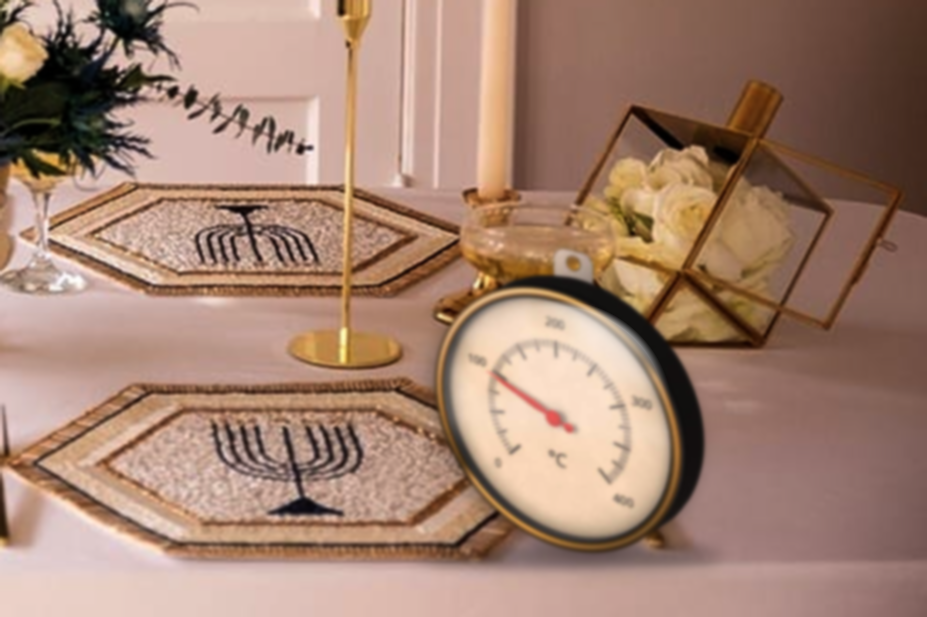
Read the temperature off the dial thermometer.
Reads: 100 °C
